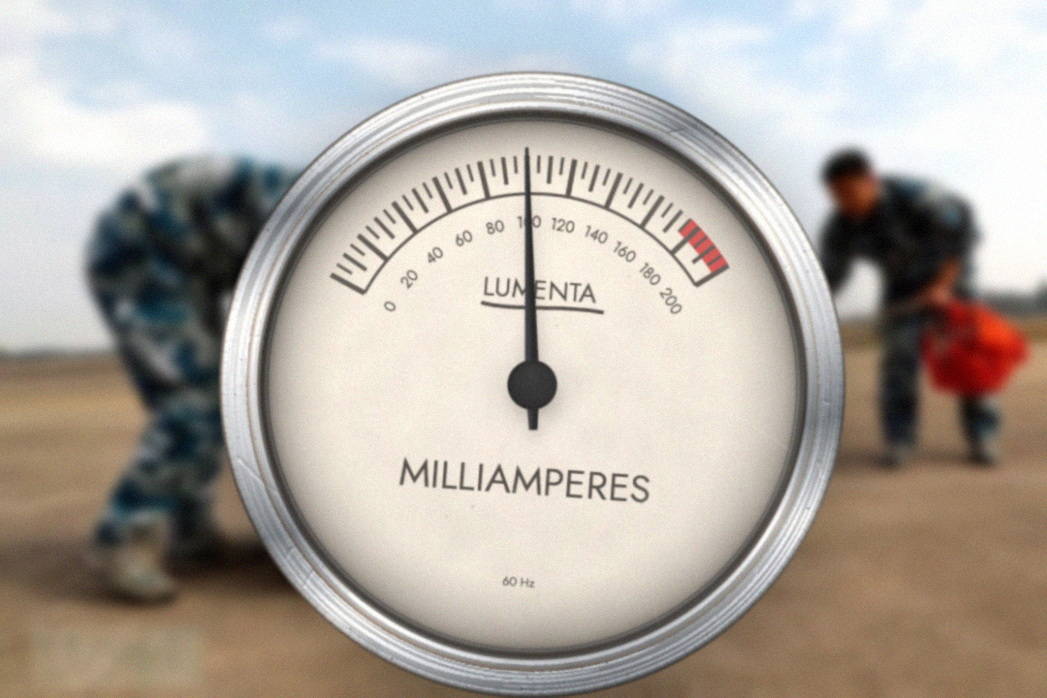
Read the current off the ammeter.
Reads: 100 mA
